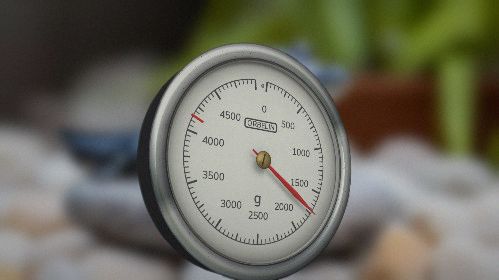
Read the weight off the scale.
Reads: 1750 g
